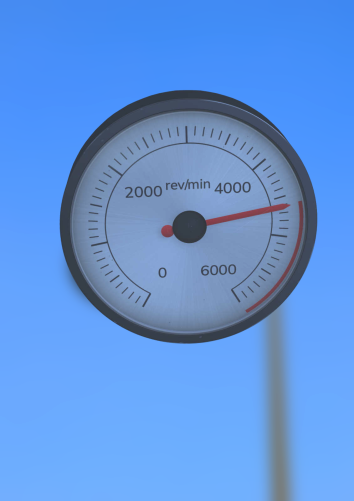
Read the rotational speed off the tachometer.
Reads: 4600 rpm
